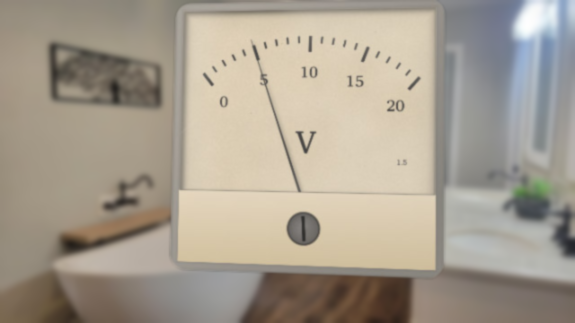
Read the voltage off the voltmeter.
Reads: 5 V
